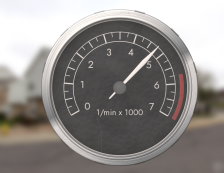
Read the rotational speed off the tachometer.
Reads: 4750 rpm
